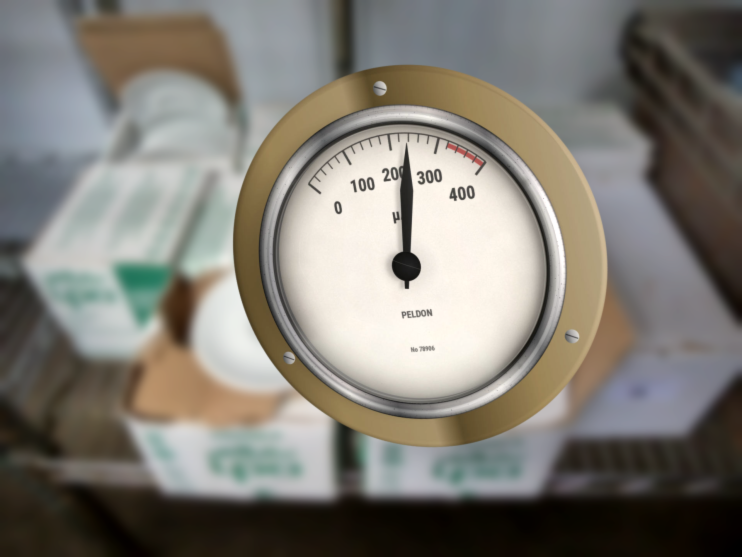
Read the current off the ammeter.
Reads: 240 µA
